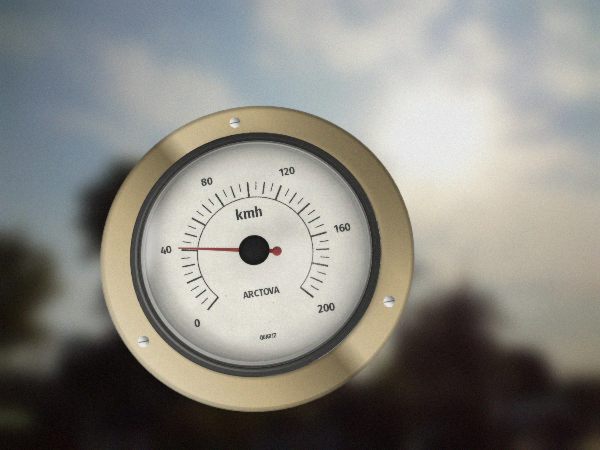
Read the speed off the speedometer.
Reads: 40 km/h
